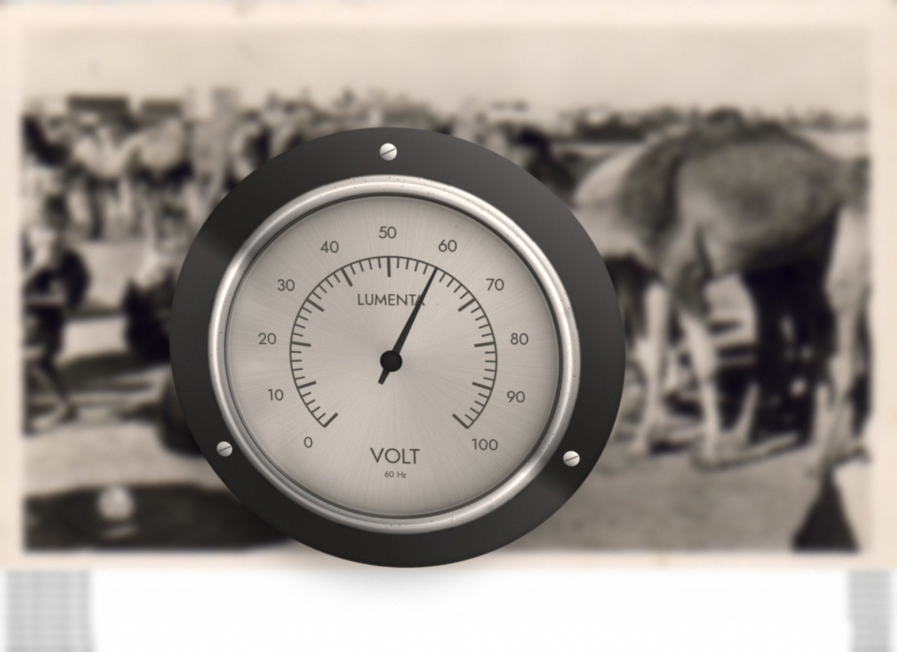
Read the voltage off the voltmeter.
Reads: 60 V
